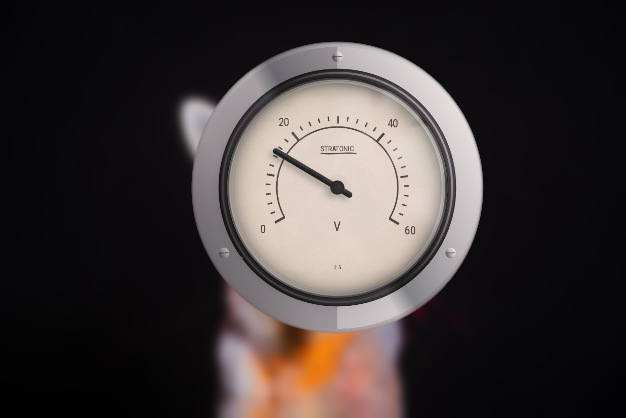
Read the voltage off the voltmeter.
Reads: 15 V
